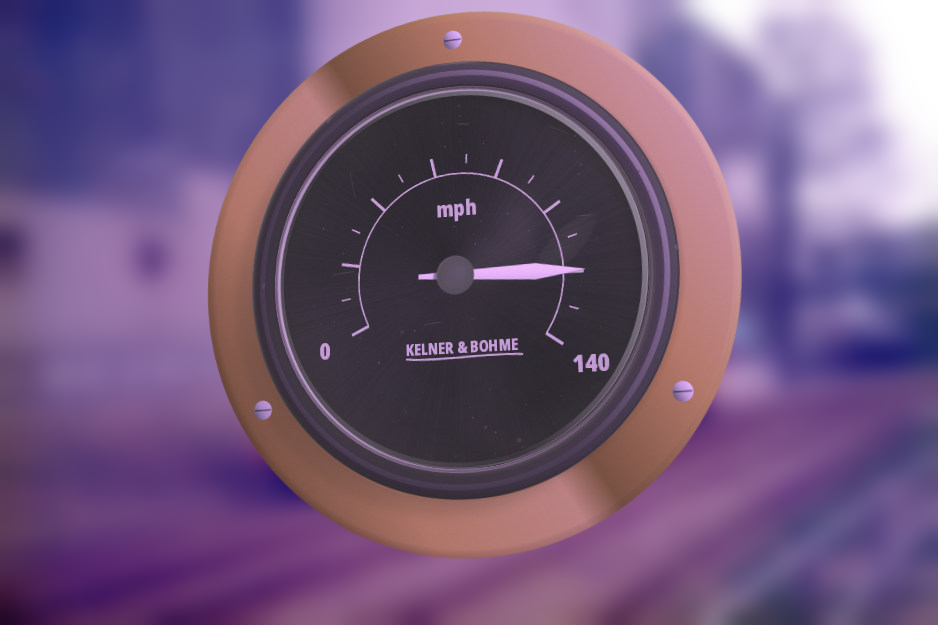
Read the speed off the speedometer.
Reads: 120 mph
